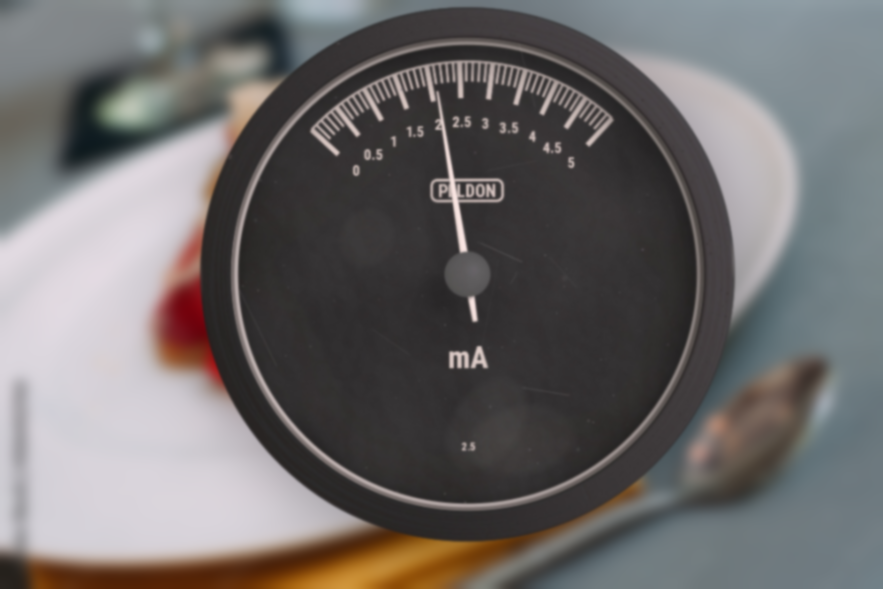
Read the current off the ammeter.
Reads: 2.1 mA
